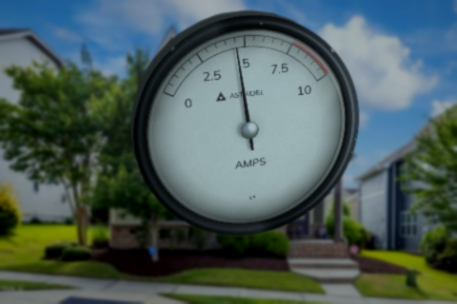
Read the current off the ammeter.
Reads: 4.5 A
